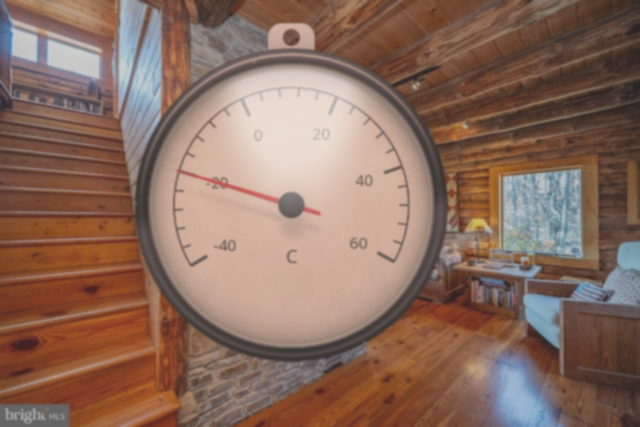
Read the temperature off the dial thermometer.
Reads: -20 °C
